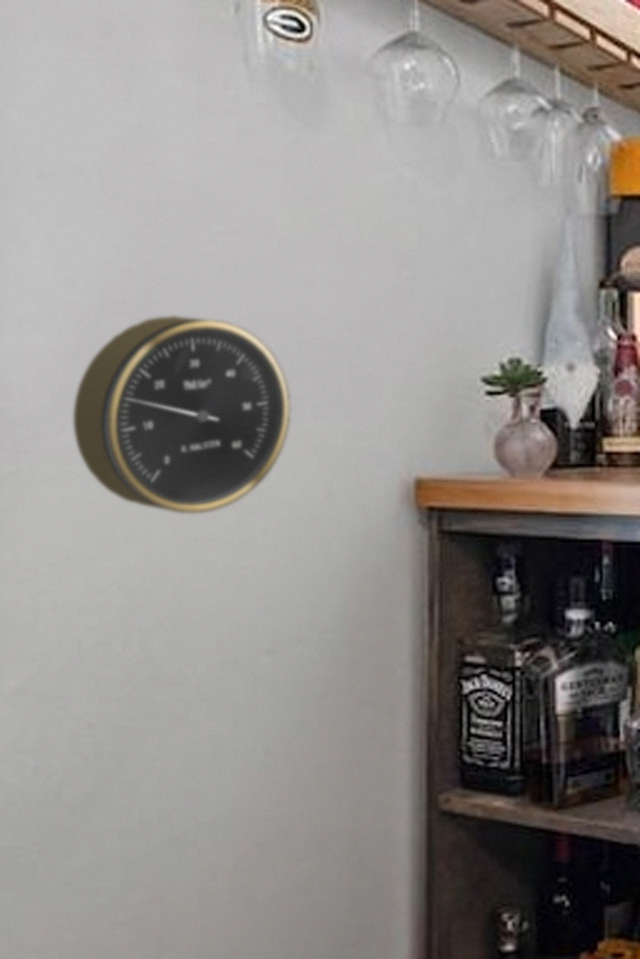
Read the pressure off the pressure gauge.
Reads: 15 psi
